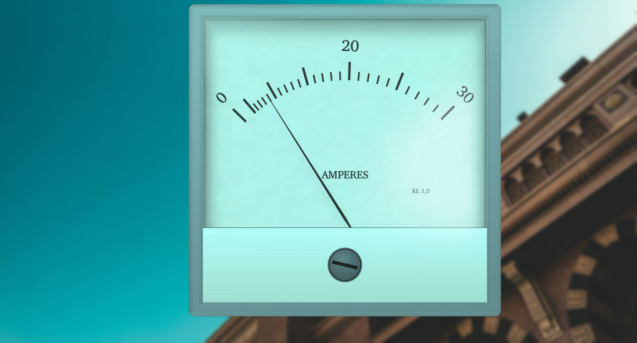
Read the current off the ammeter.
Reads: 9 A
